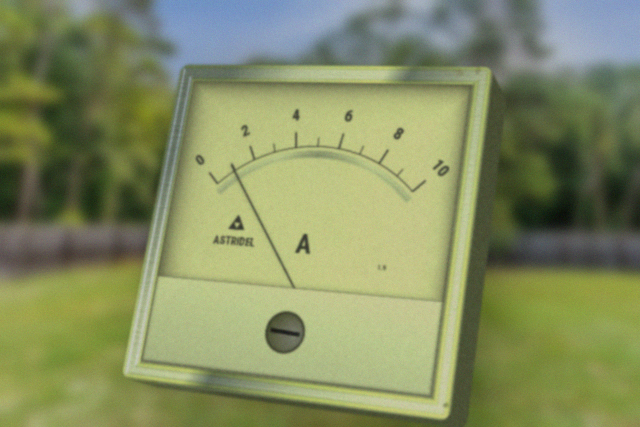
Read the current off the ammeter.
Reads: 1 A
